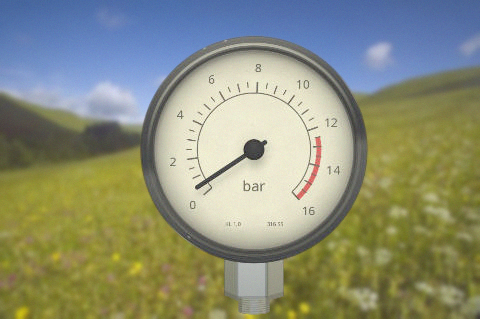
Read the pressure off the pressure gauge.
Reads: 0.5 bar
